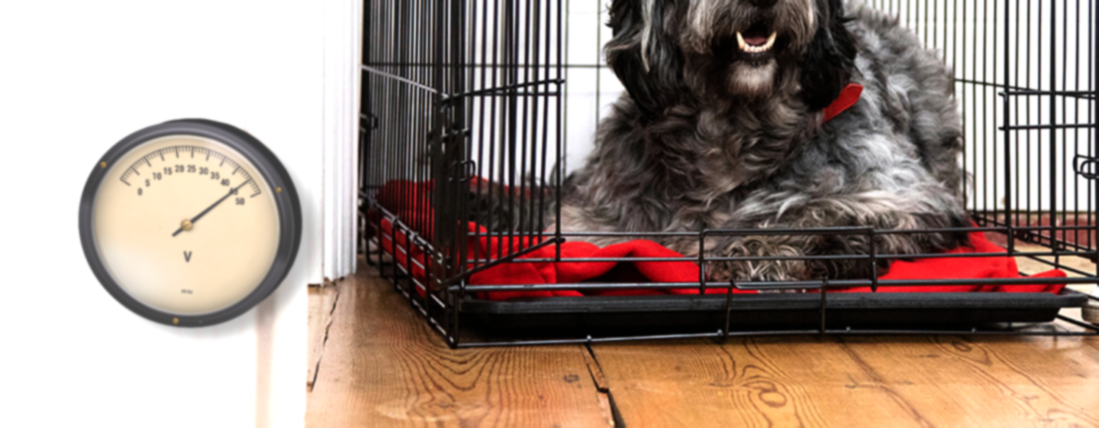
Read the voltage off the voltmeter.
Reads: 45 V
